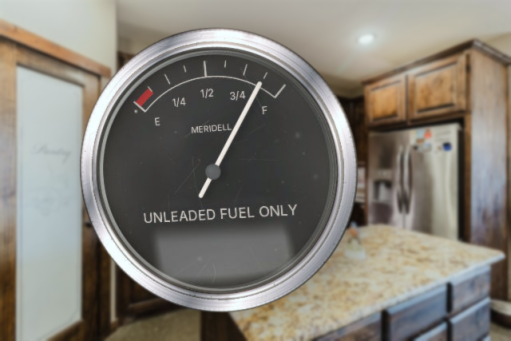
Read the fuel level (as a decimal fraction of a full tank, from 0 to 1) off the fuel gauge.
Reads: 0.875
